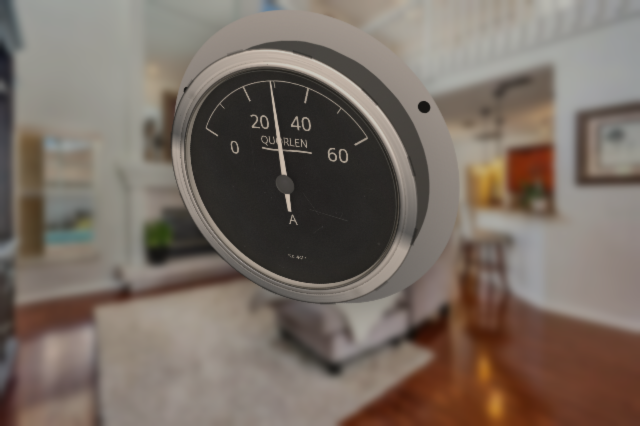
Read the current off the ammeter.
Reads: 30 A
